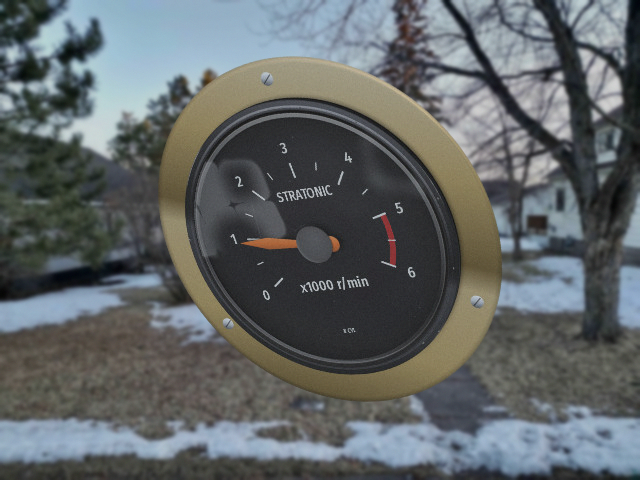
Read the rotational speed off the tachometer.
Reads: 1000 rpm
